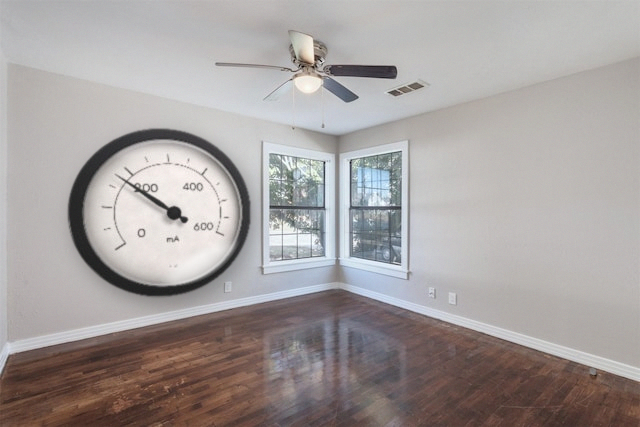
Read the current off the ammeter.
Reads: 175 mA
